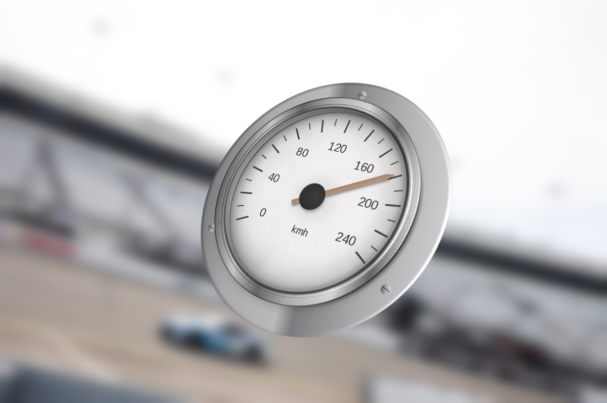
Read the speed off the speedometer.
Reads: 180 km/h
